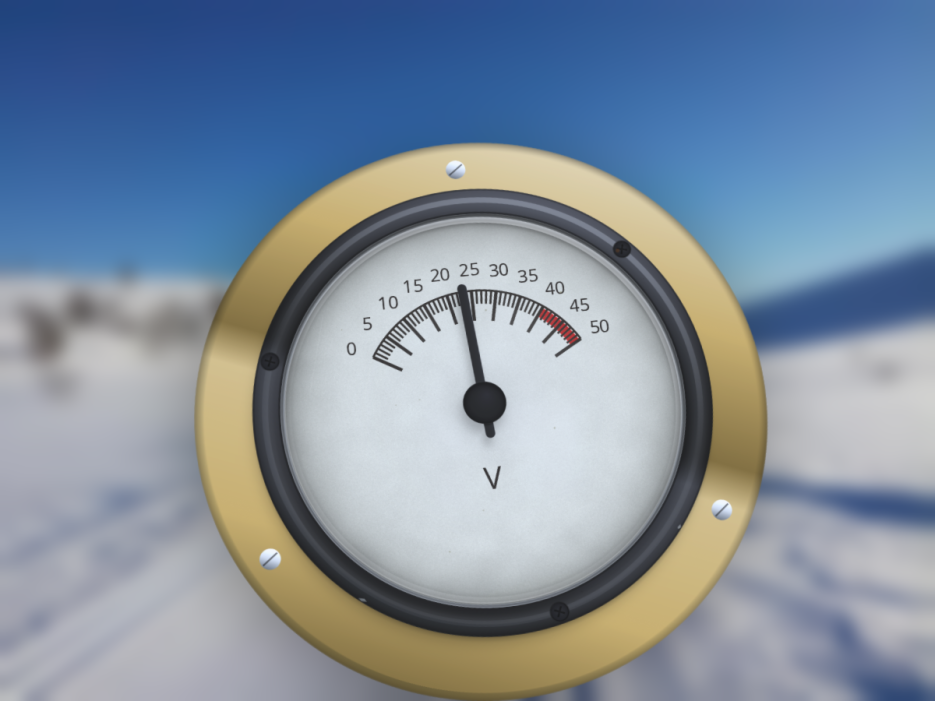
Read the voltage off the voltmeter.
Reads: 23 V
